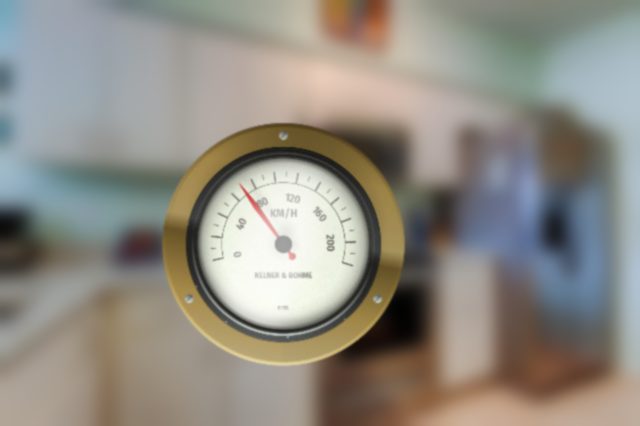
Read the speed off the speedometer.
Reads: 70 km/h
